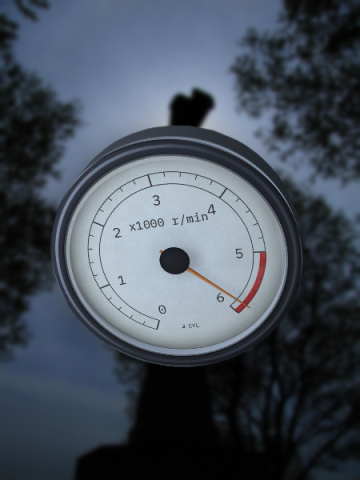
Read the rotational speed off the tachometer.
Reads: 5800 rpm
